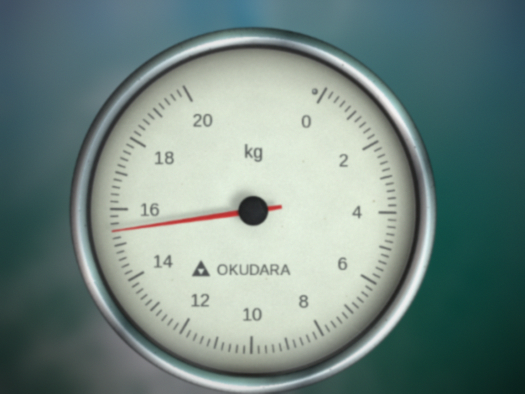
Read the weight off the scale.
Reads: 15.4 kg
